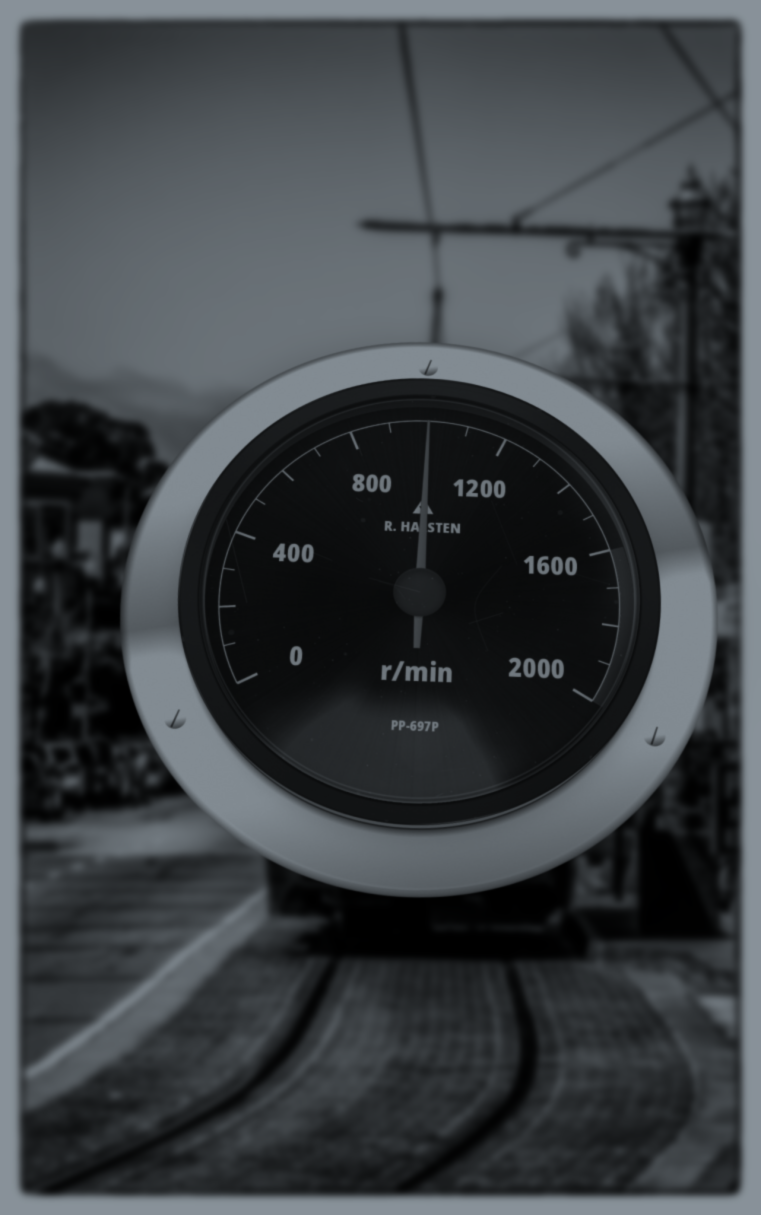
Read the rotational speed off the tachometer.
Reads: 1000 rpm
